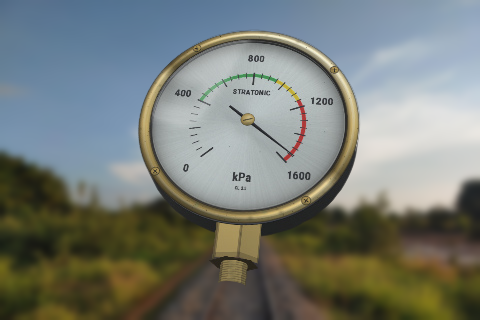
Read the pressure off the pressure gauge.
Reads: 1550 kPa
